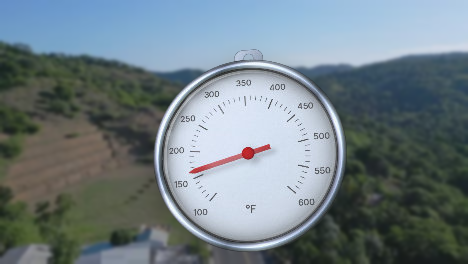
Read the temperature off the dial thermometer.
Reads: 160 °F
